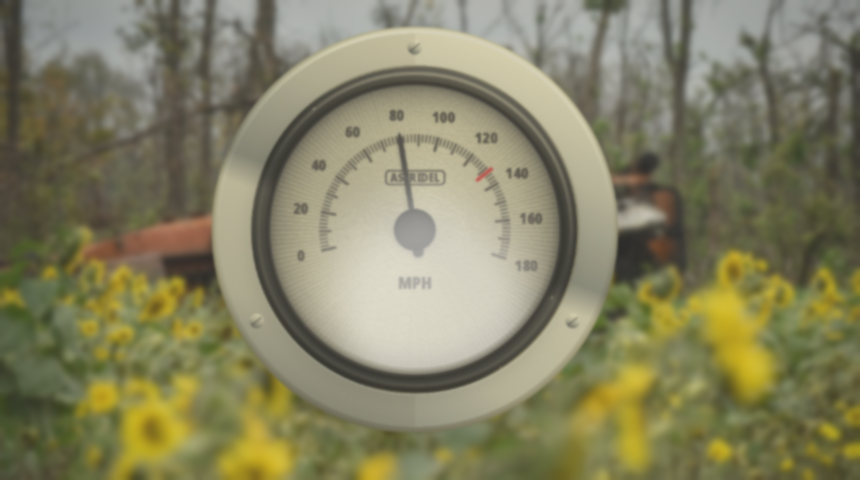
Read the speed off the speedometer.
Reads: 80 mph
